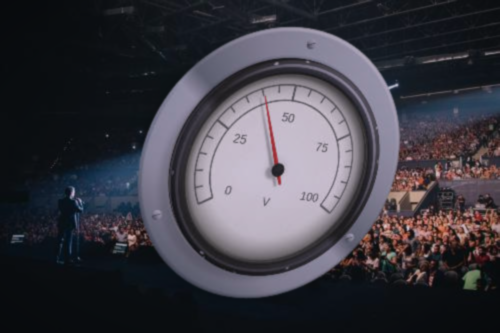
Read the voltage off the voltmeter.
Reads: 40 V
